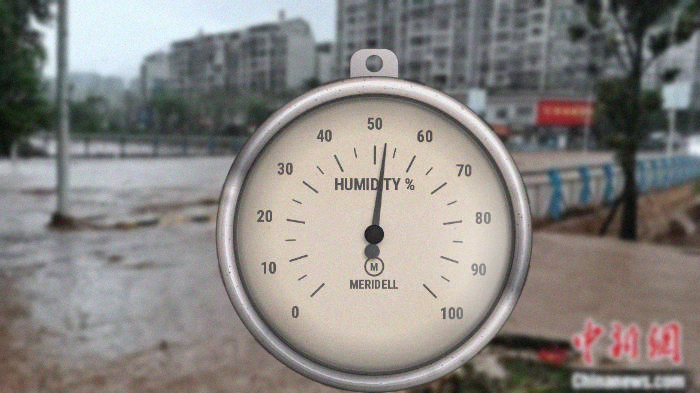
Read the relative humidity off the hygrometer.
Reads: 52.5 %
